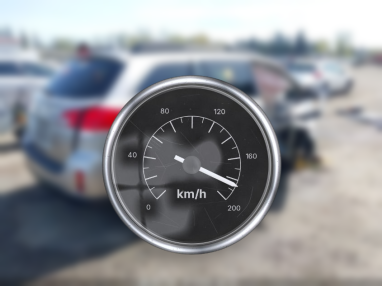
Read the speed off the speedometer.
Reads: 185 km/h
